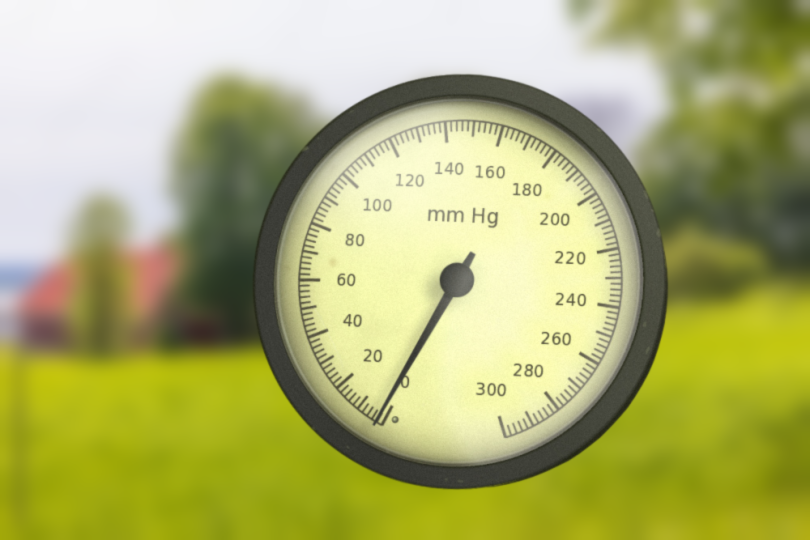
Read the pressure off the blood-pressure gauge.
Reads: 2 mmHg
